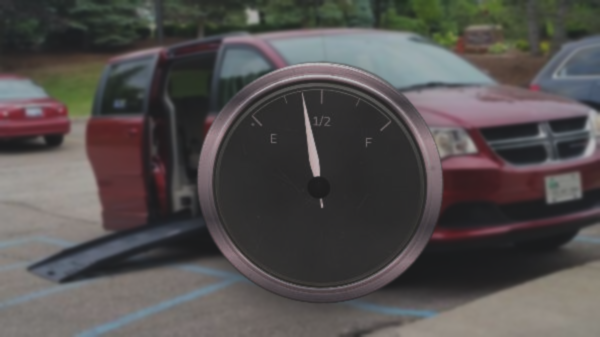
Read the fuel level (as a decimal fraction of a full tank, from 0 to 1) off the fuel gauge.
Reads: 0.375
